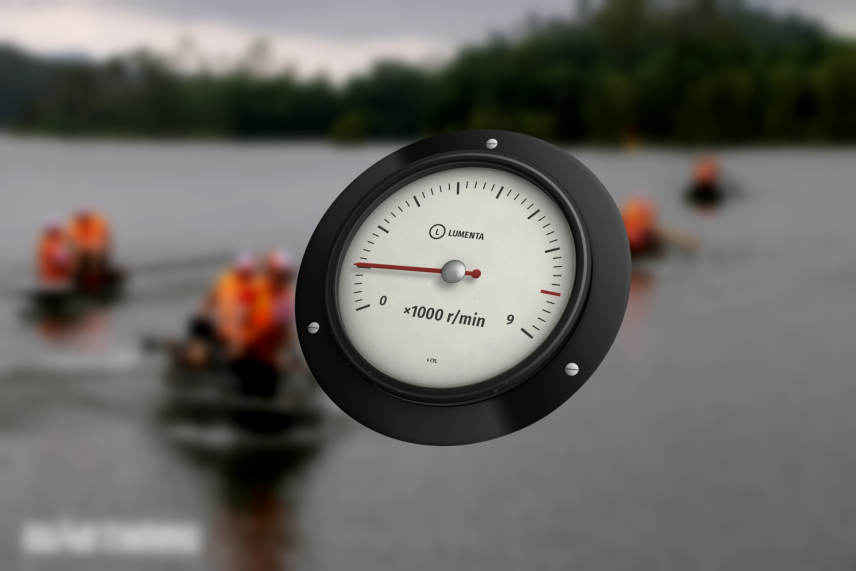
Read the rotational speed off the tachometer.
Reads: 1000 rpm
